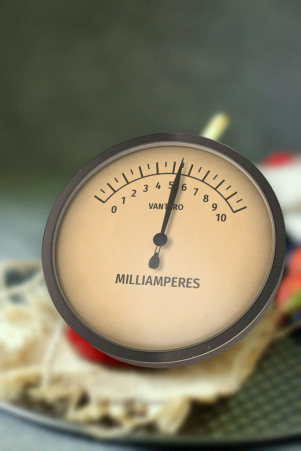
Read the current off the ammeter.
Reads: 5.5 mA
